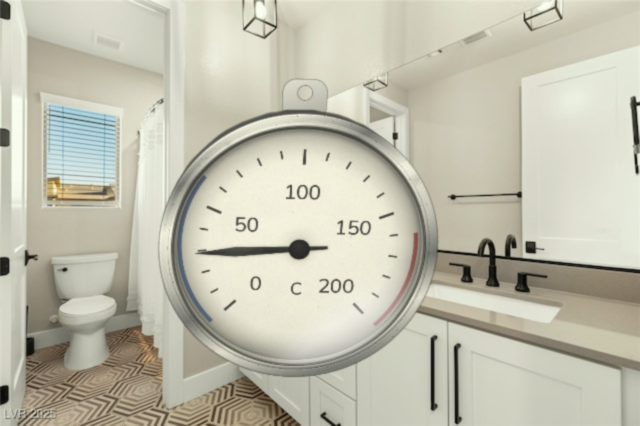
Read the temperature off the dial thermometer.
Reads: 30 °C
